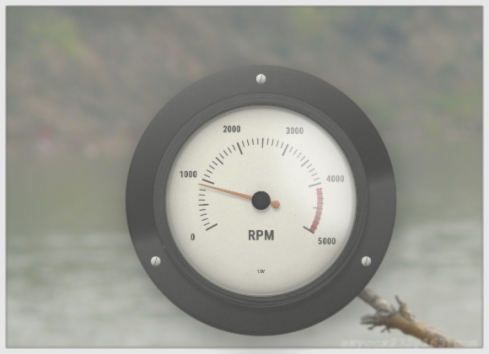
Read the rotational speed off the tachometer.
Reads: 900 rpm
